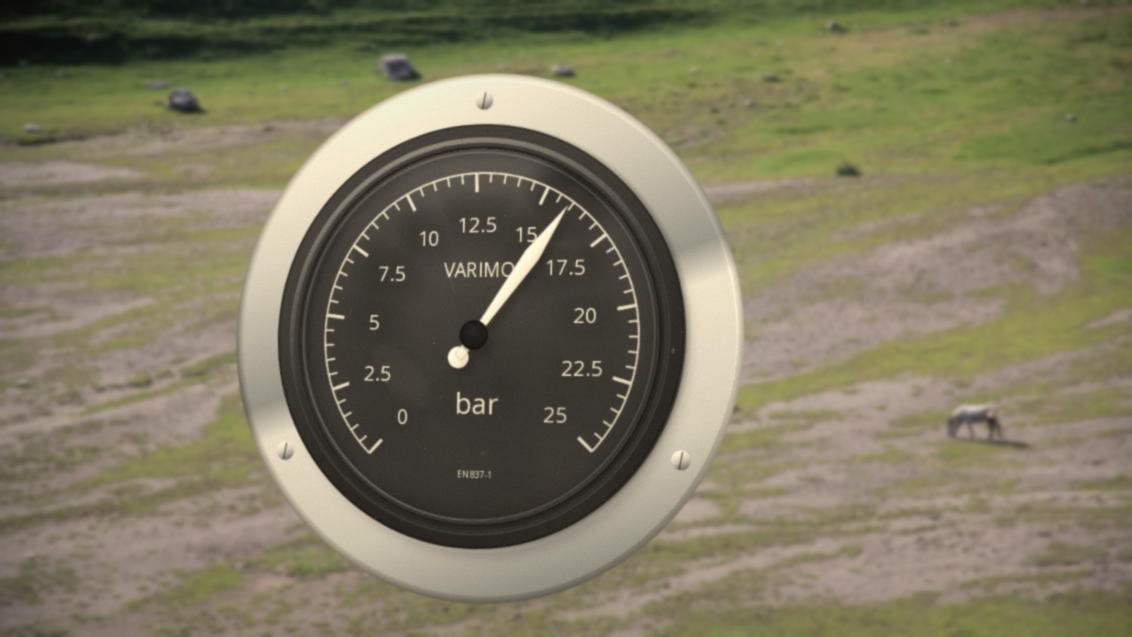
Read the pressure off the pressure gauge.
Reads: 16 bar
